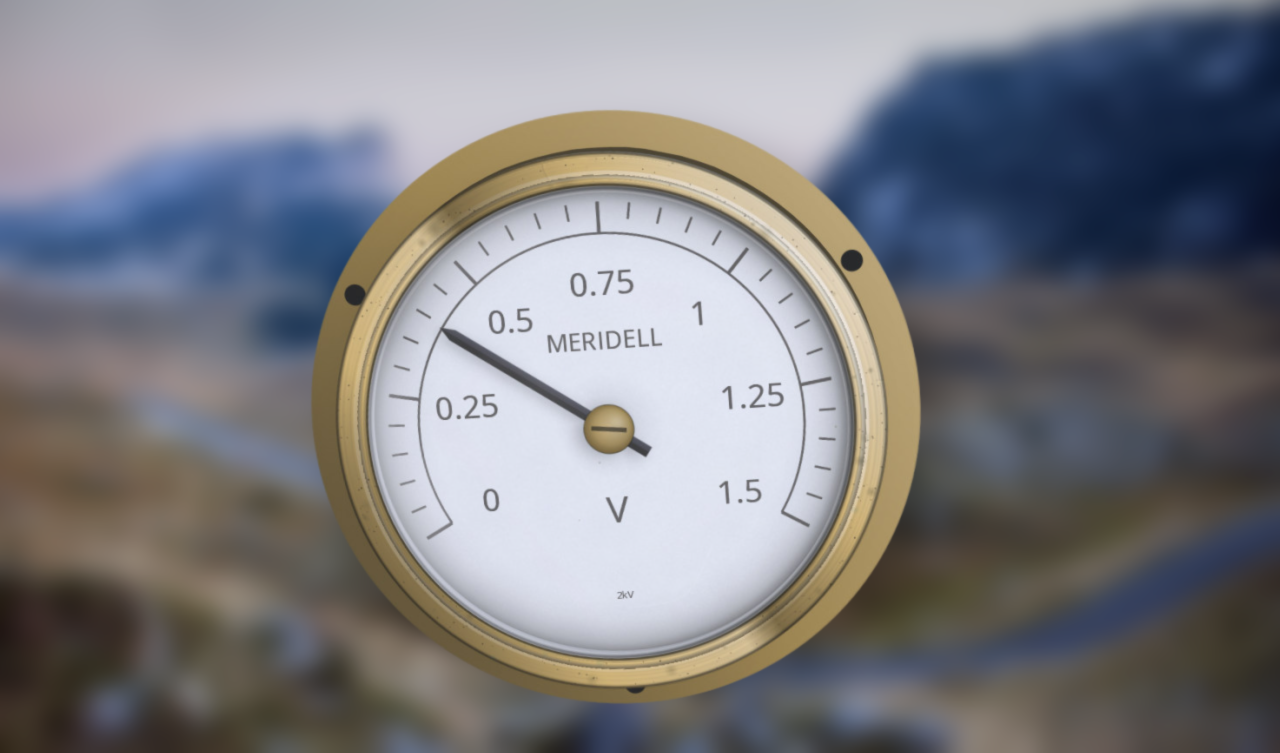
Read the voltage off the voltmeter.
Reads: 0.4 V
